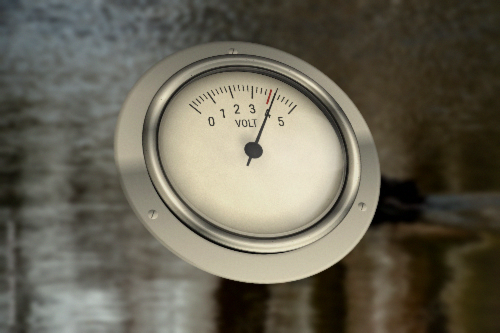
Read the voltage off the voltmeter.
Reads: 4 V
